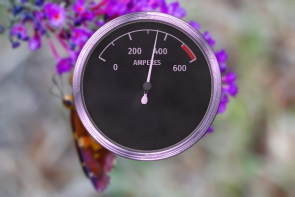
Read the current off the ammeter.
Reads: 350 A
